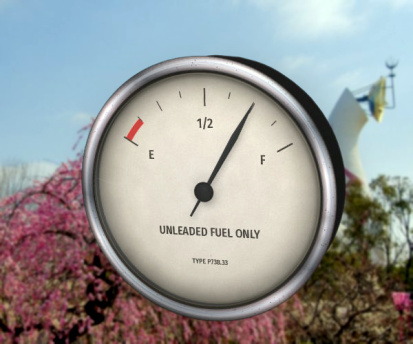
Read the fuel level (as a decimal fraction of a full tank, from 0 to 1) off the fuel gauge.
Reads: 0.75
